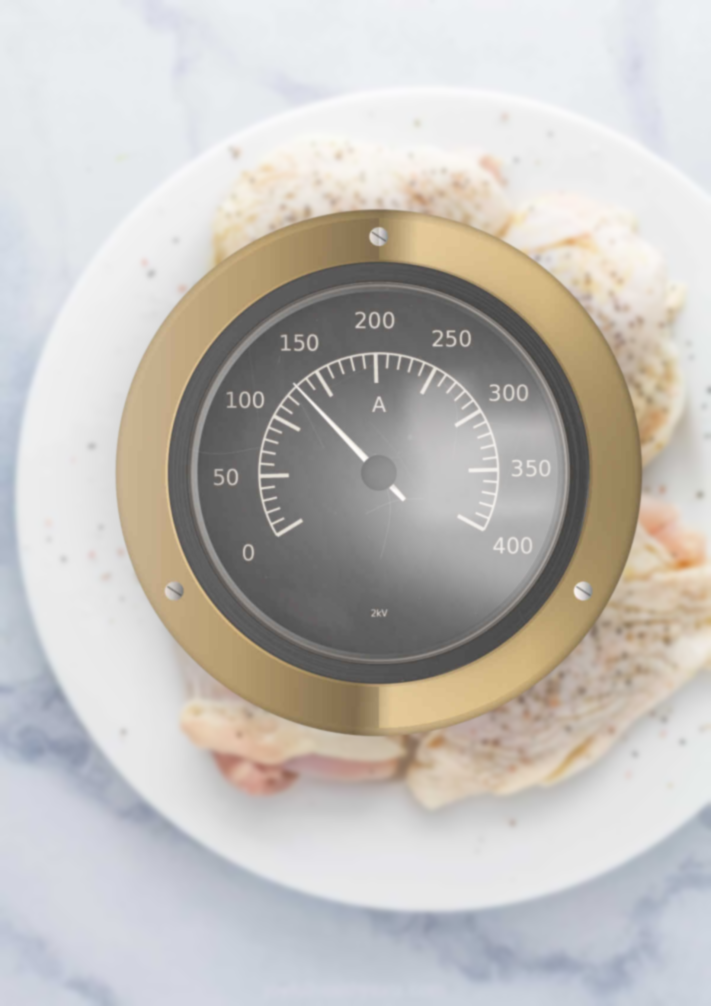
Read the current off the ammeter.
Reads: 130 A
